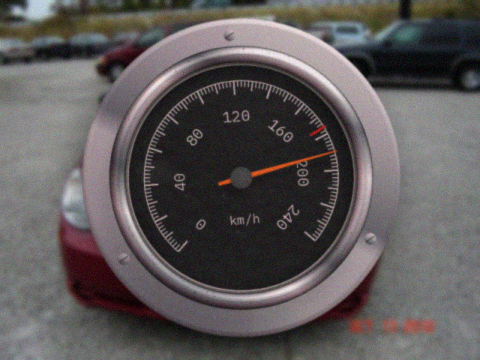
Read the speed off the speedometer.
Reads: 190 km/h
